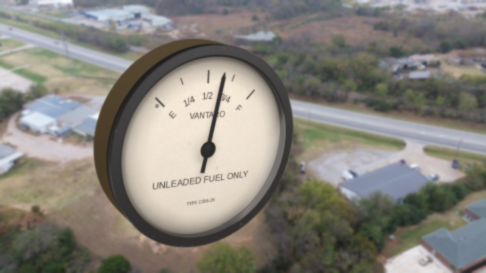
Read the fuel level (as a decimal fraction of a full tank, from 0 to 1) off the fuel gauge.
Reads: 0.625
